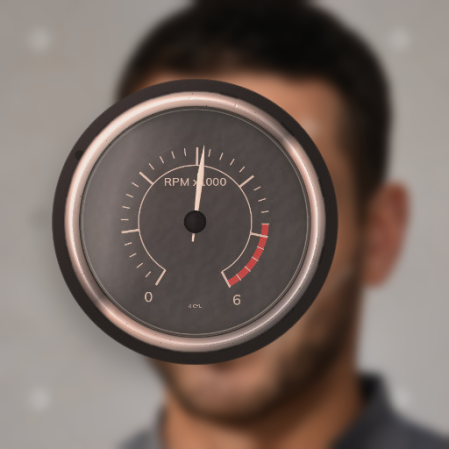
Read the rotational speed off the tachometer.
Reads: 3100 rpm
